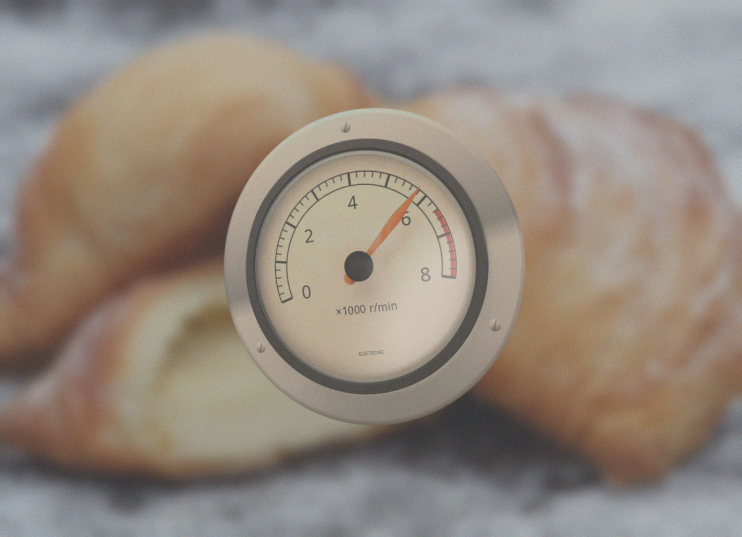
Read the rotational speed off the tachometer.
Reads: 5800 rpm
